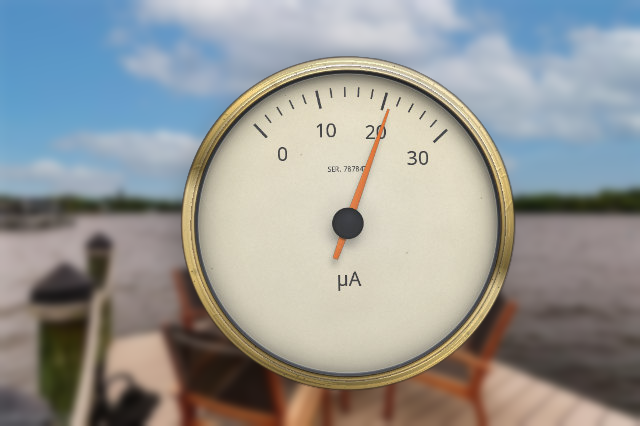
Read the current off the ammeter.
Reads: 21 µA
